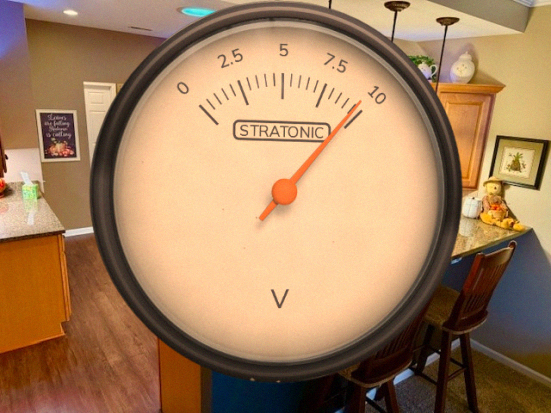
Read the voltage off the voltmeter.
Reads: 9.5 V
